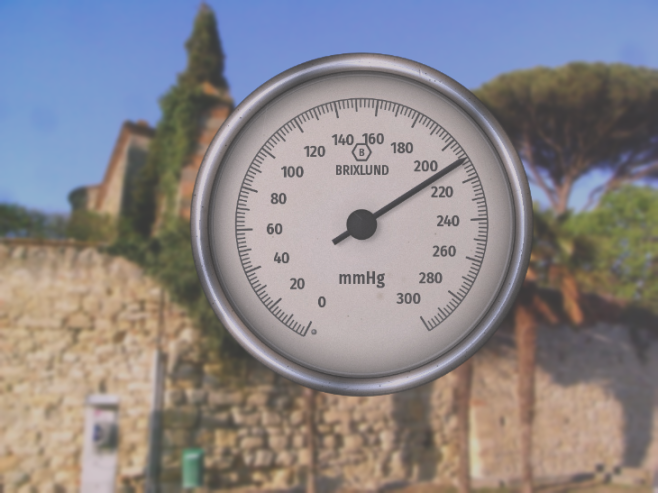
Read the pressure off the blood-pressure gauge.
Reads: 210 mmHg
